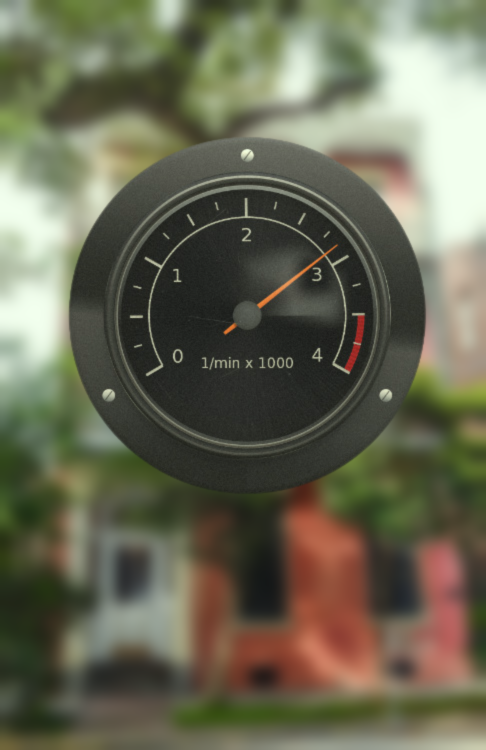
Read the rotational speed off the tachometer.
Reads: 2875 rpm
